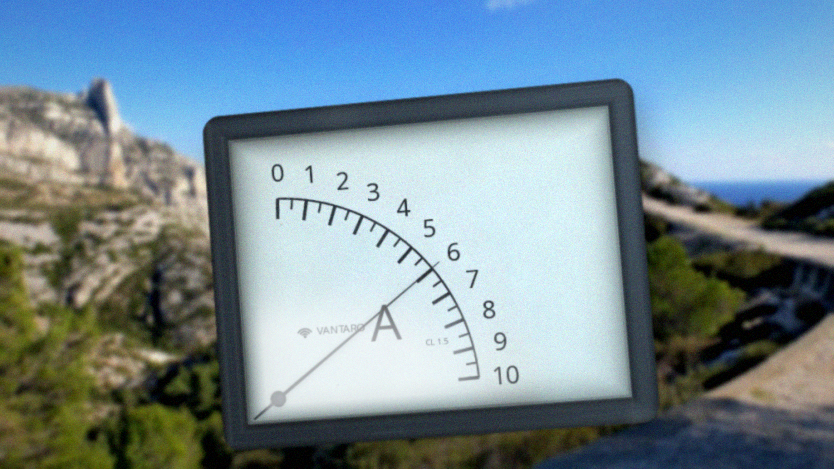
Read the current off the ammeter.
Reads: 6 A
